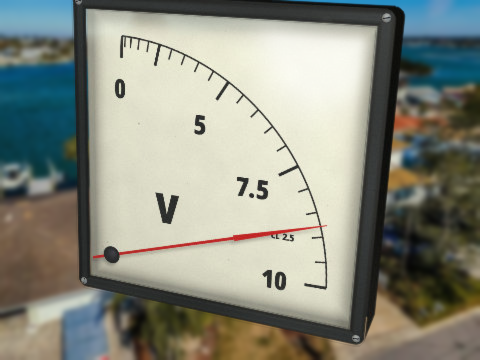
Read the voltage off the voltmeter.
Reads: 8.75 V
